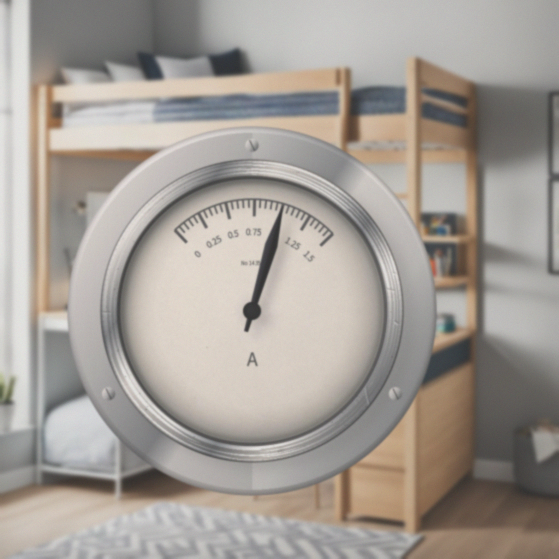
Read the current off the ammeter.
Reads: 1 A
